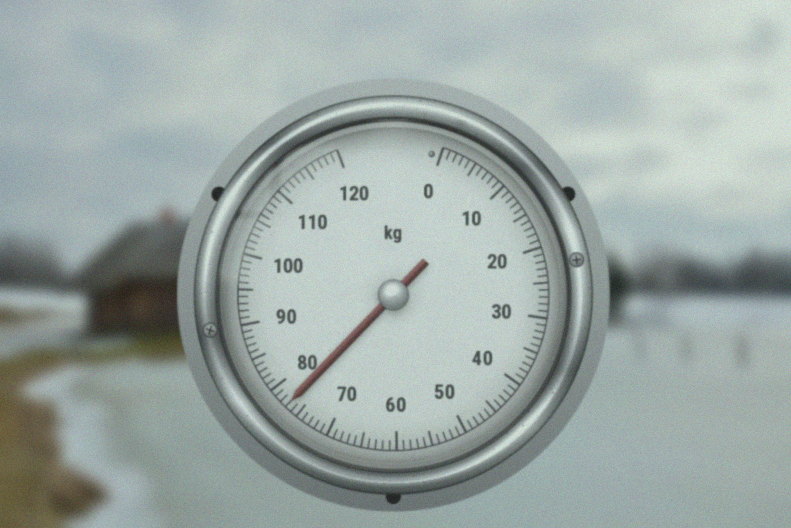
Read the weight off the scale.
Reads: 77 kg
